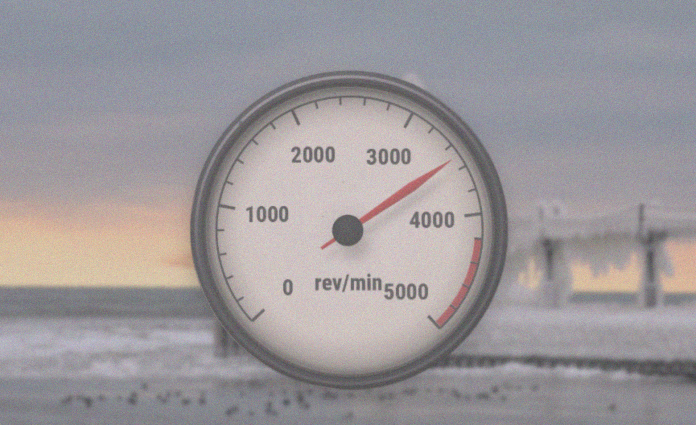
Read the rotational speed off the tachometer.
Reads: 3500 rpm
